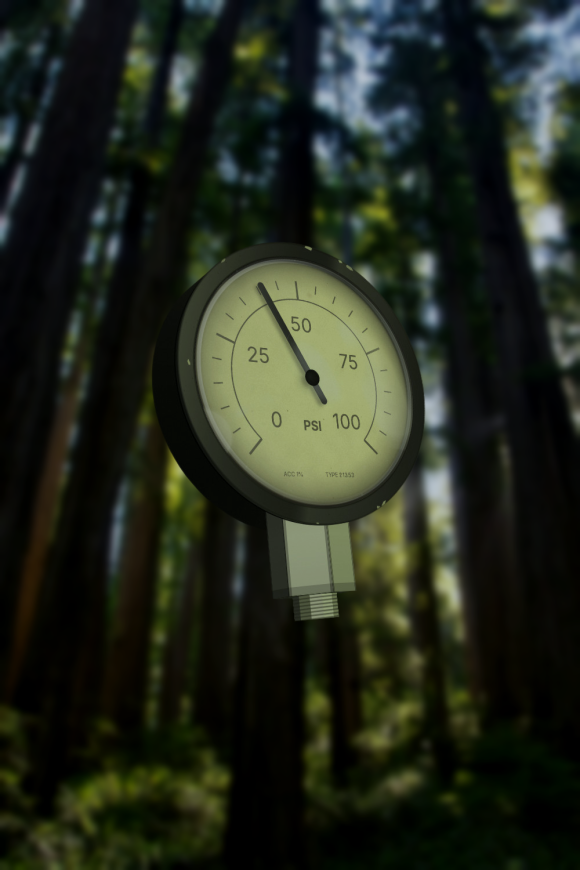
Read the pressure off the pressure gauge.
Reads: 40 psi
